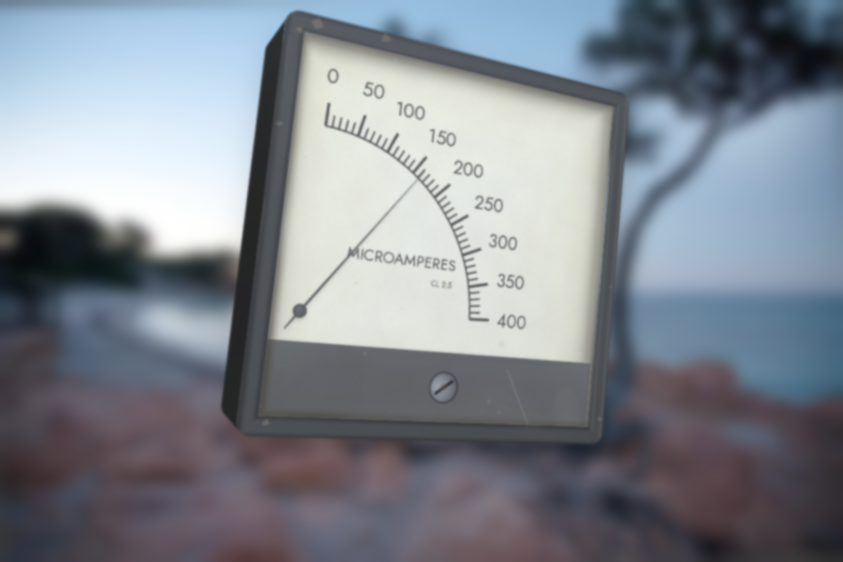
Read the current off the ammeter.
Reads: 160 µA
